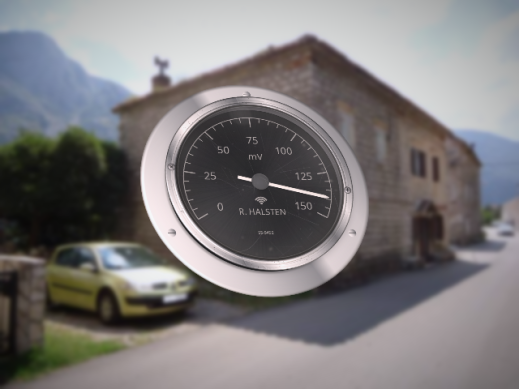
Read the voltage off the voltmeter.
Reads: 140 mV
